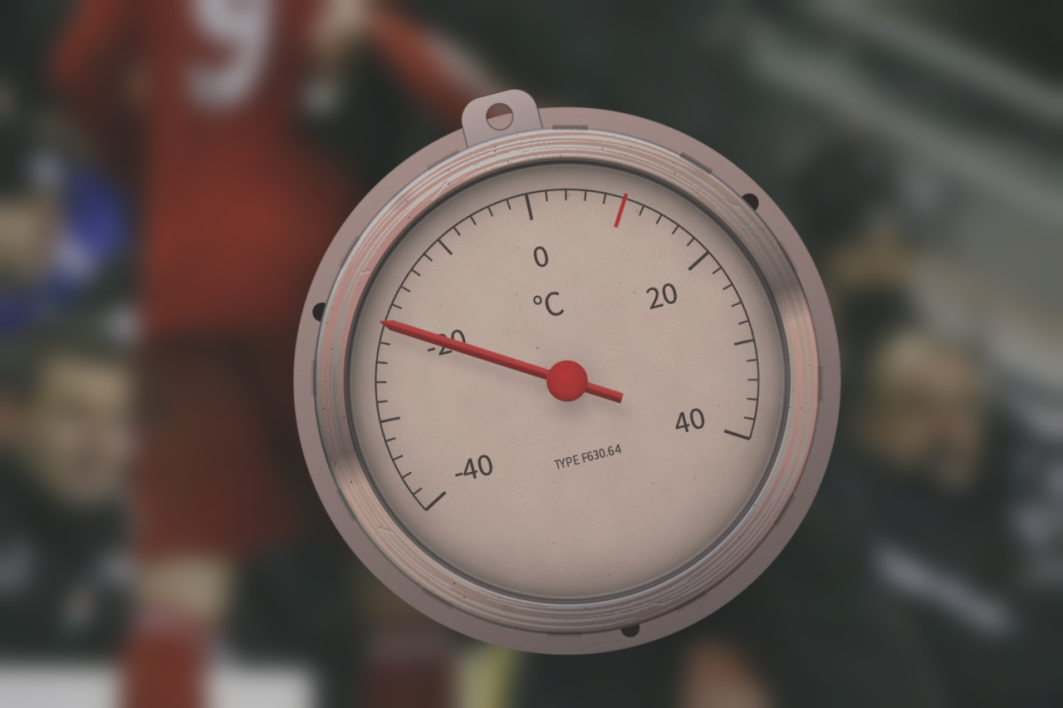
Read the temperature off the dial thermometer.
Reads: -20 °C
